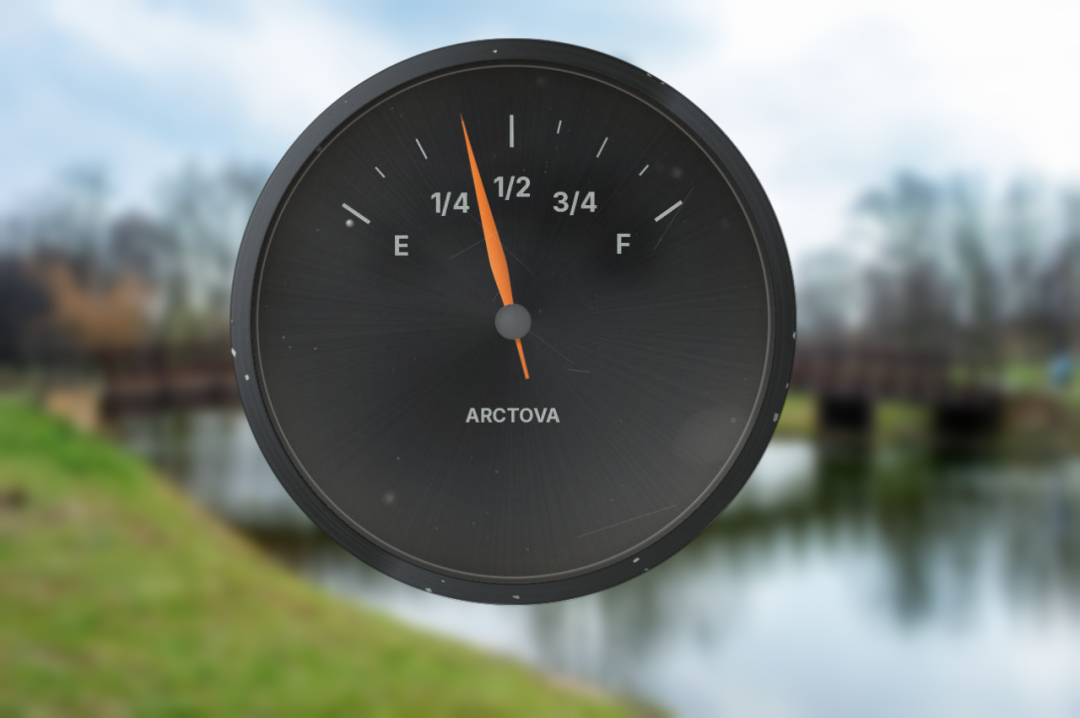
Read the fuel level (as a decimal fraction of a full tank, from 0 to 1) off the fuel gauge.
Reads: 0.375
